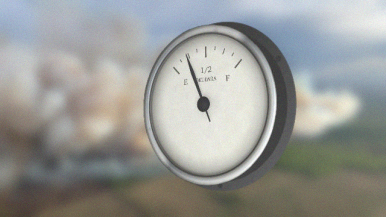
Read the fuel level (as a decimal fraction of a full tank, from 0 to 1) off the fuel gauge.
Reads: 0.25
